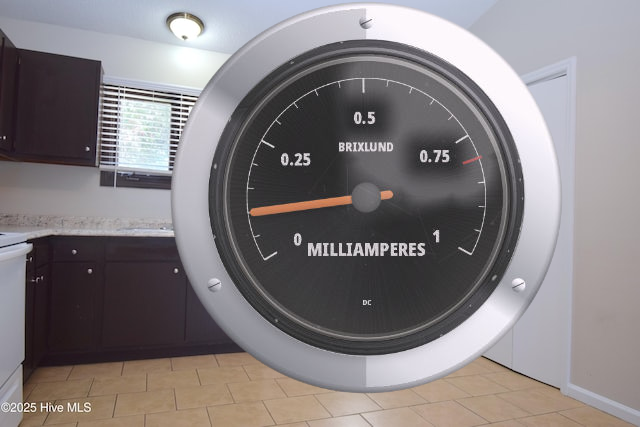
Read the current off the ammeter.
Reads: 0.1 mA
